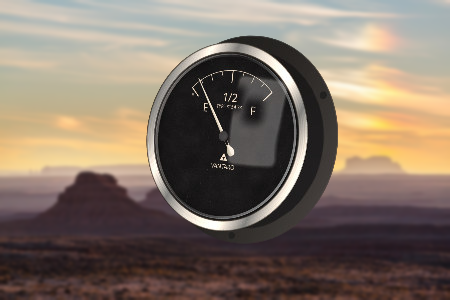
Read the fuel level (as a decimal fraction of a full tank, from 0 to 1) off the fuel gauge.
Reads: 0.125
